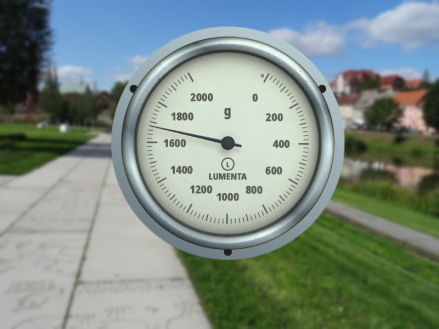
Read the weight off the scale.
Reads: 1680 g
